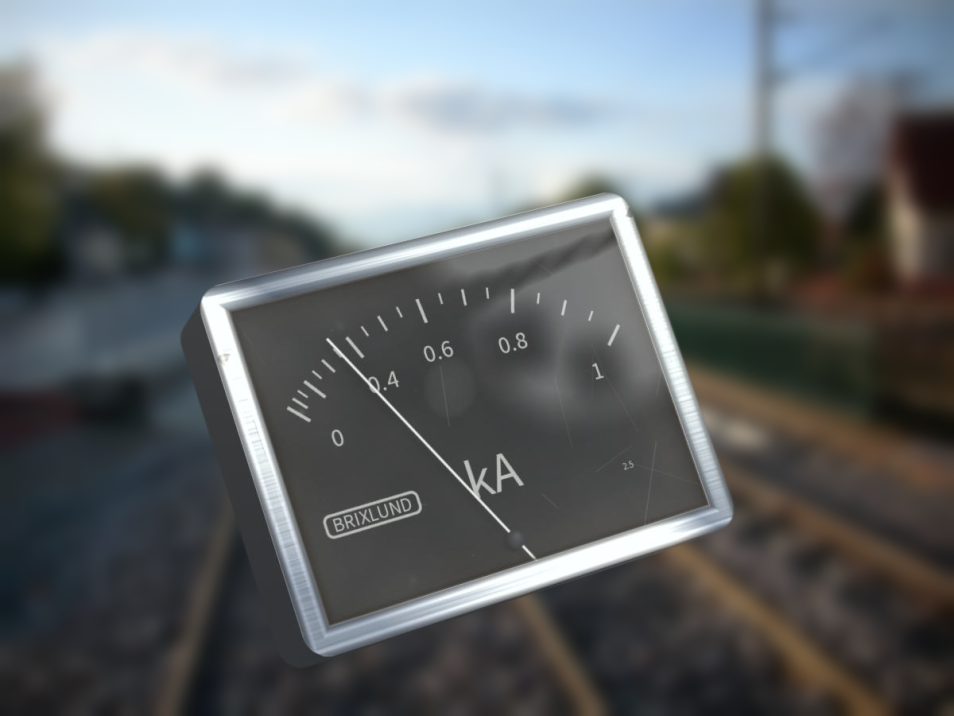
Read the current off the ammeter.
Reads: 0.35 kA
